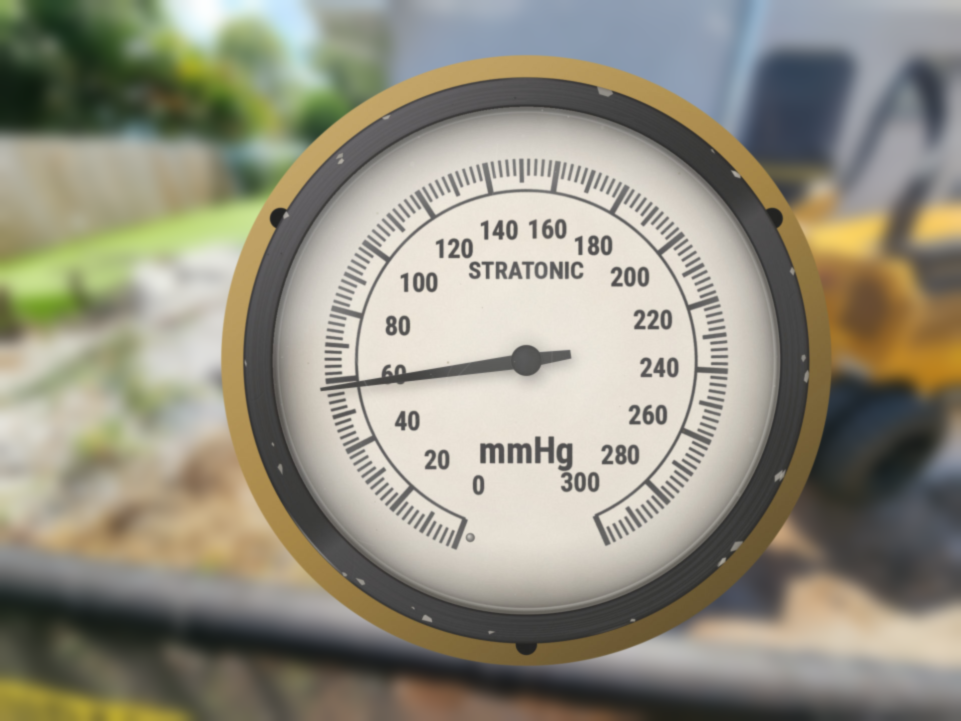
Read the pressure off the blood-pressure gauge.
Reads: 58 mmHg
